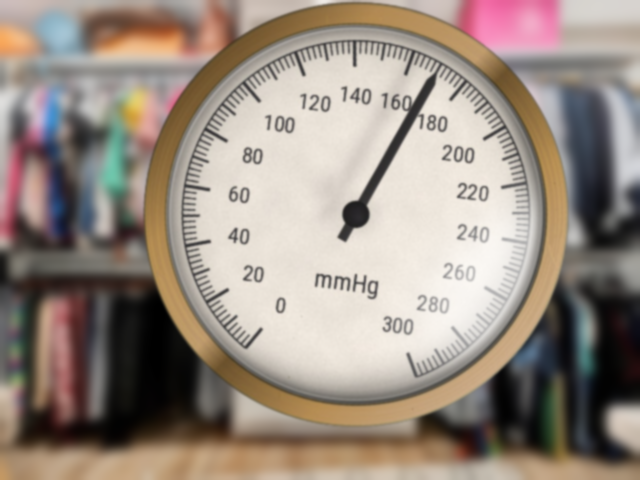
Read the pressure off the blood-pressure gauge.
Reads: 170 mmHg
